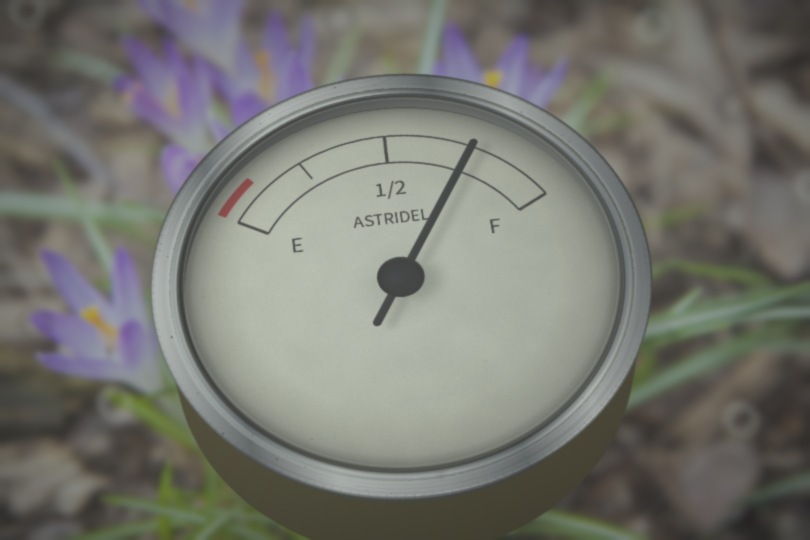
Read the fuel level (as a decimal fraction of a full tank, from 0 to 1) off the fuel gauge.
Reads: 0.75
